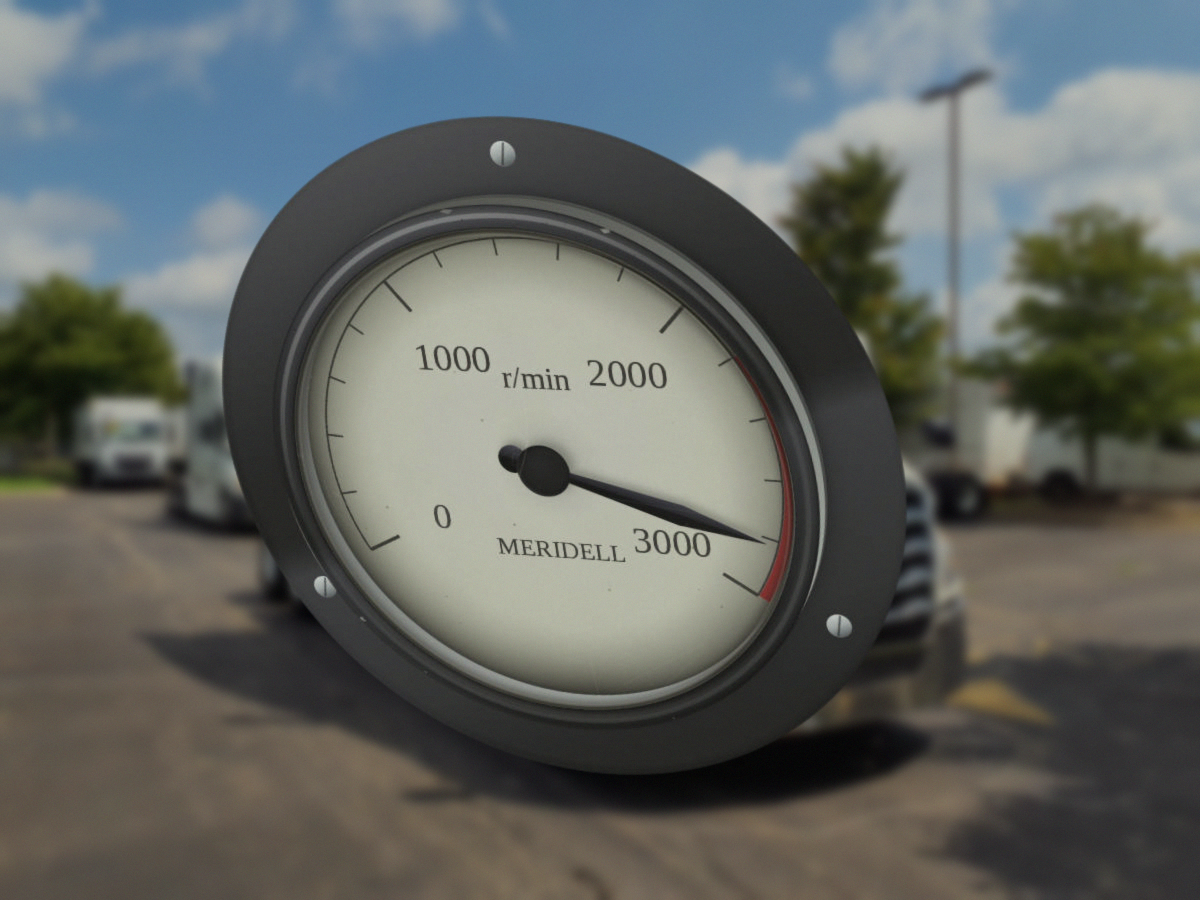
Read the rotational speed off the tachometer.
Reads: 2800 rpm
